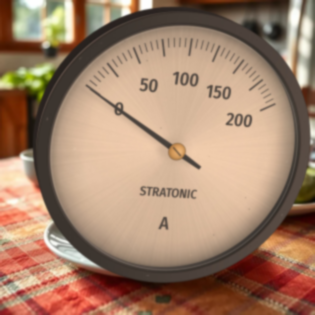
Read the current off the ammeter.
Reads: 0 A
